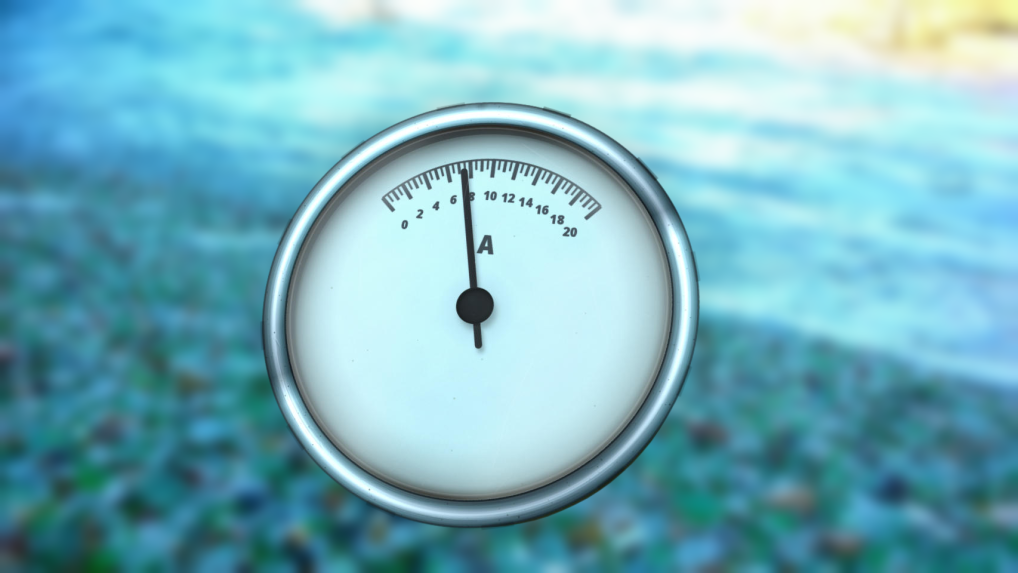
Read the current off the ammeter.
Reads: 7.5 A
